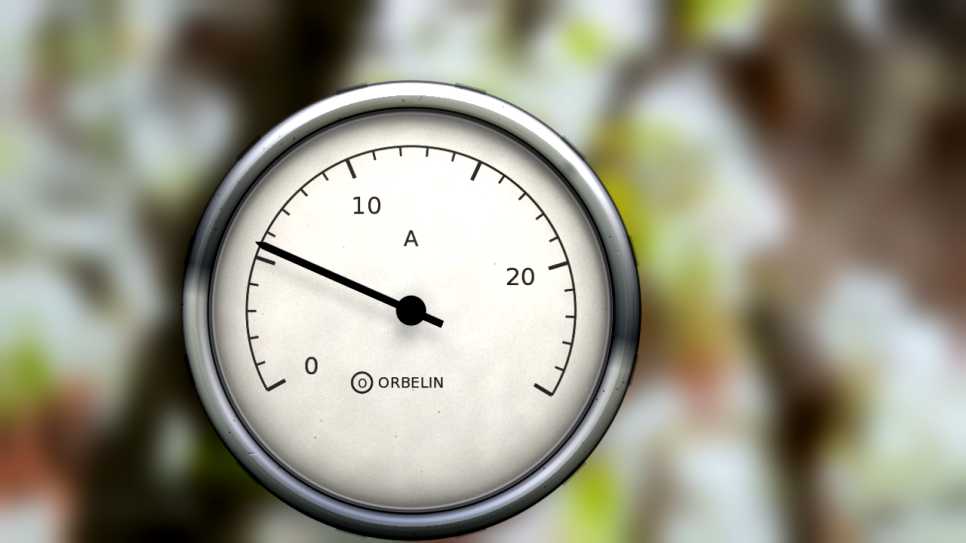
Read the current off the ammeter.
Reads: 5.5 A
